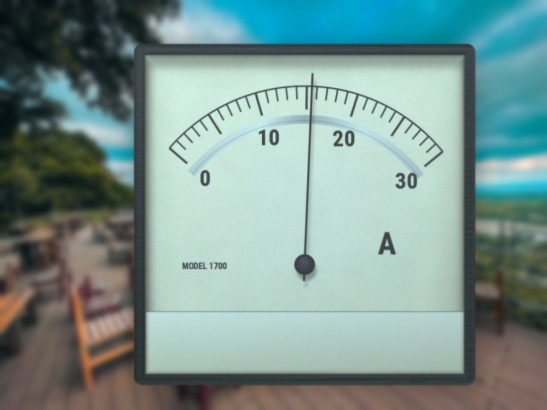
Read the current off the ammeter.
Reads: 15.5 A
